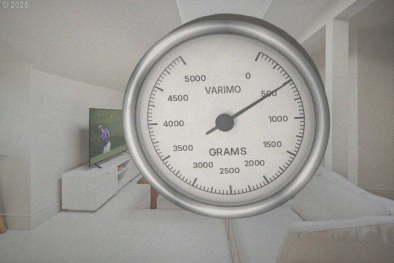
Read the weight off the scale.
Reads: 500 g
